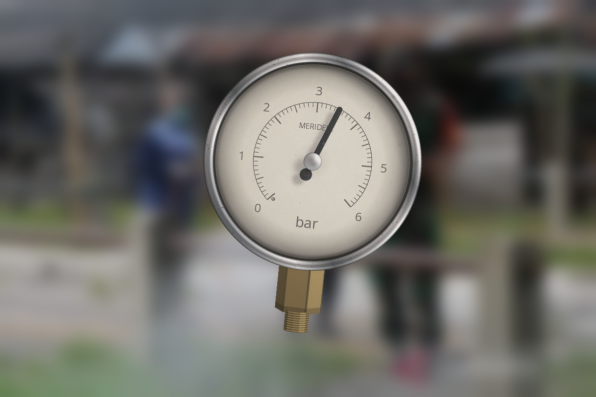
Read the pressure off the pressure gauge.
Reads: 3.5 bar
